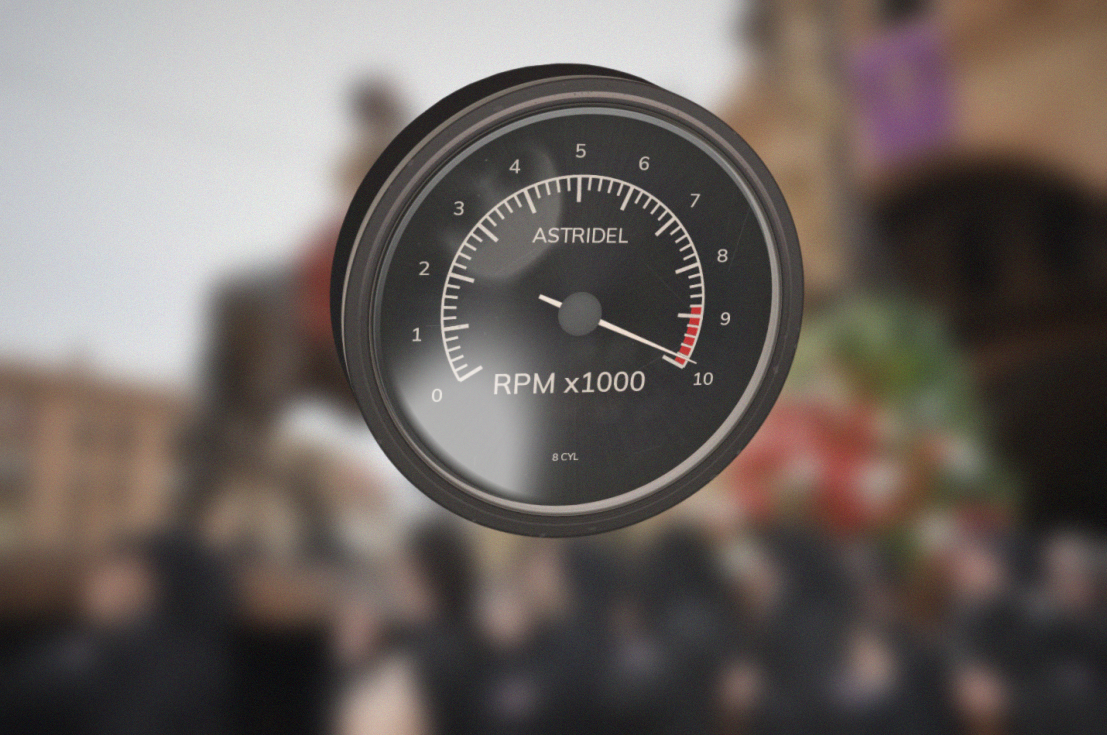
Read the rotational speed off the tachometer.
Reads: 9800 rpm
